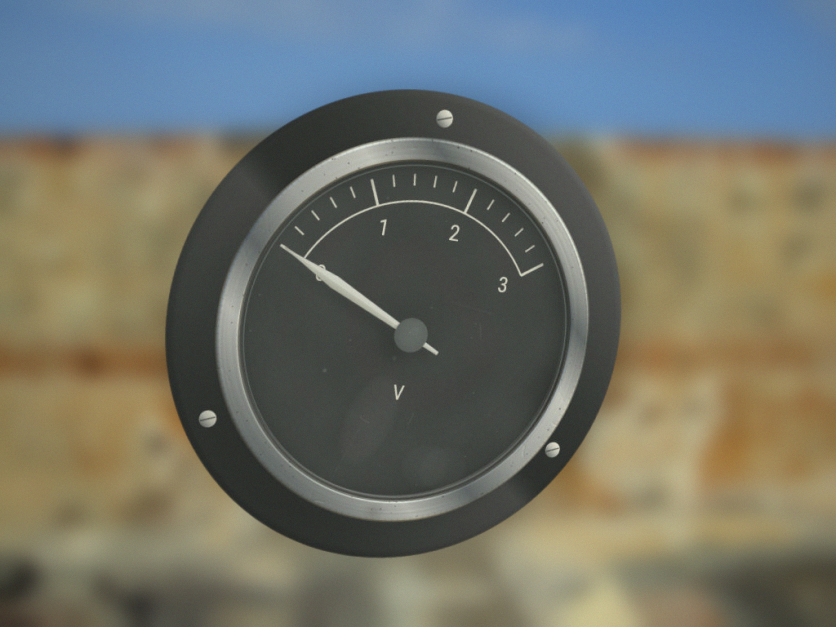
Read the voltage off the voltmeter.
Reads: 0 V
